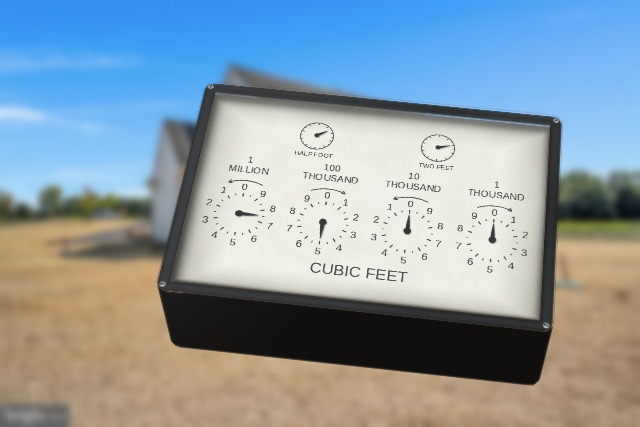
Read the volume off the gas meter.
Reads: 750000 ft³
